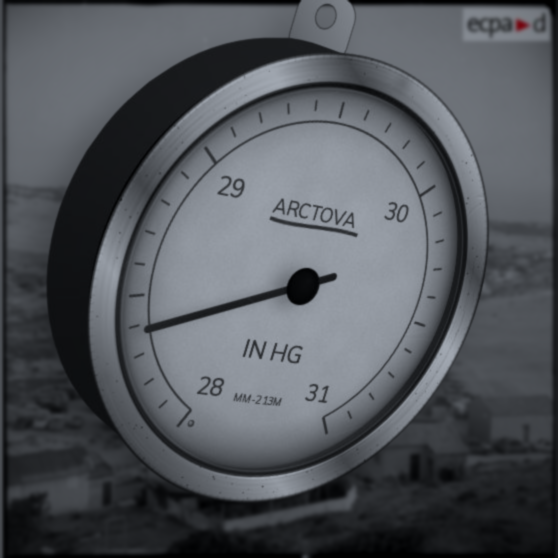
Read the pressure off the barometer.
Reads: 28.4 inHg
